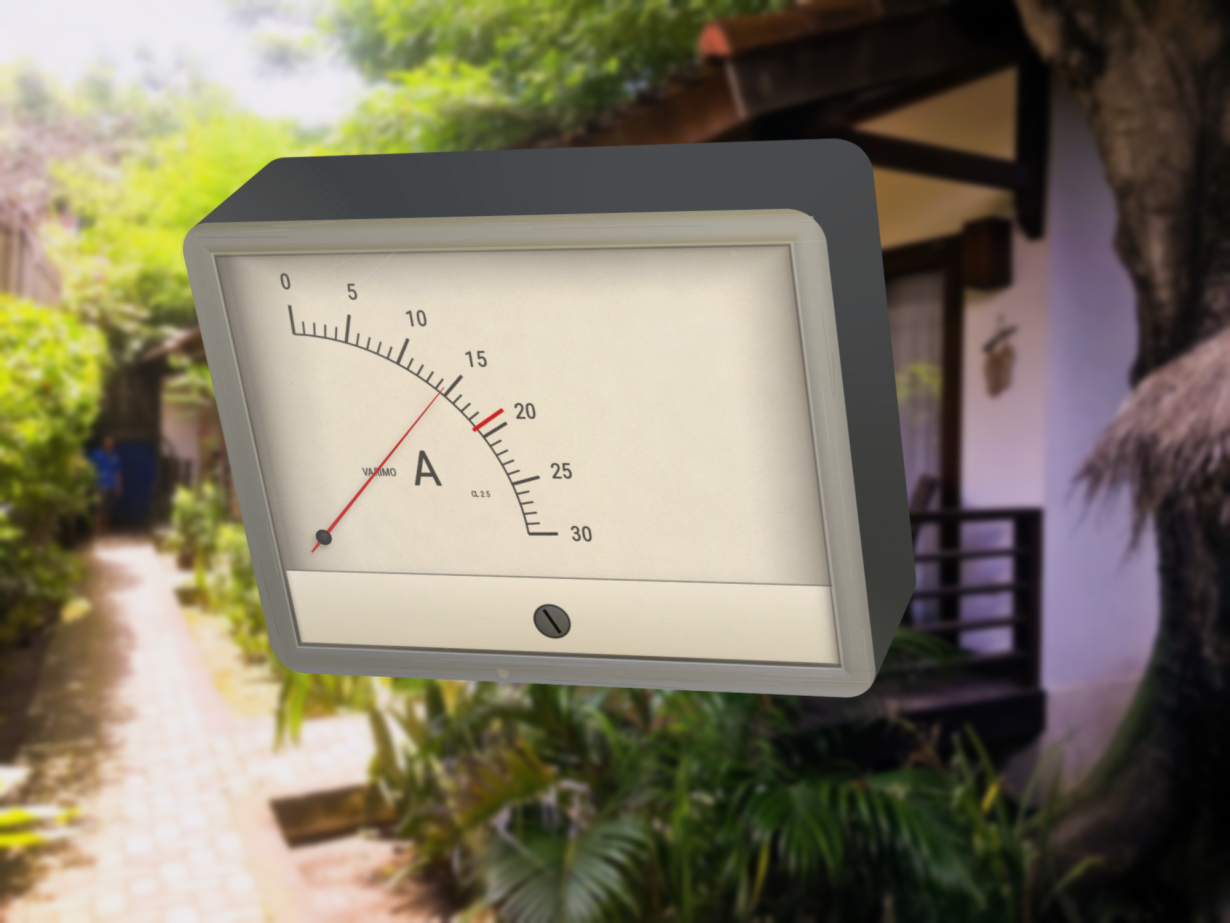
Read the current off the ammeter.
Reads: 14.5 A
